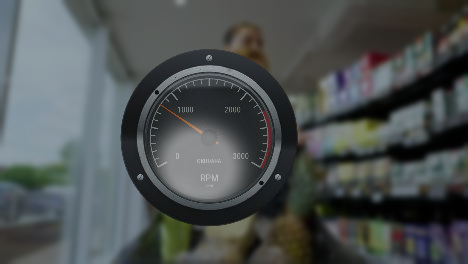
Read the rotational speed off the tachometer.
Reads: 800 rpm
